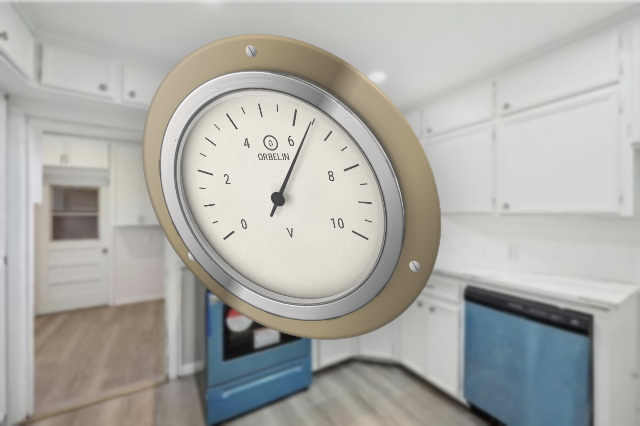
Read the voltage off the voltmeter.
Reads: 6.5 V
